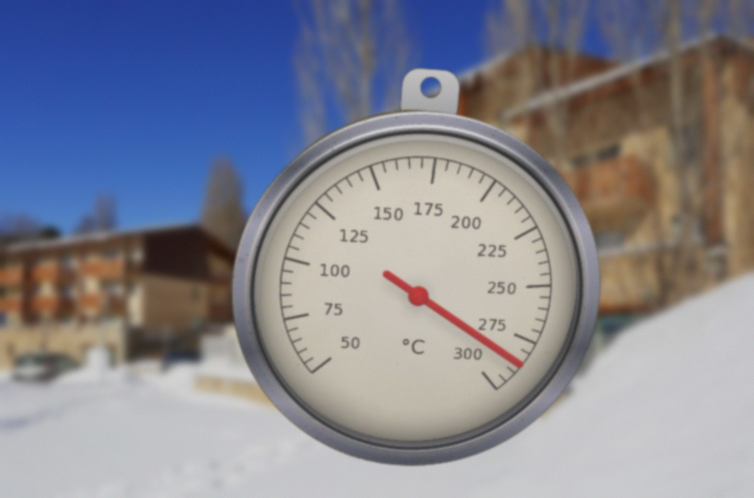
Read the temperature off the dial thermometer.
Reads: 285 °C
